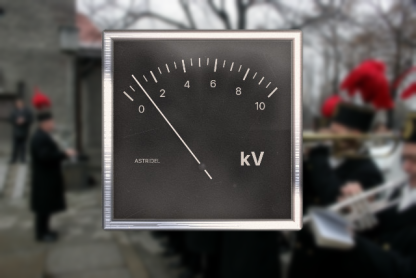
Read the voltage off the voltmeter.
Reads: 1 kV
